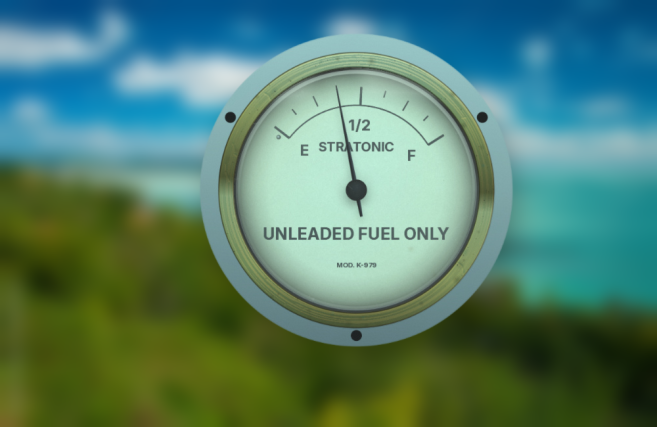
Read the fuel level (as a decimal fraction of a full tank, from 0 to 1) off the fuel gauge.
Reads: 0.375
